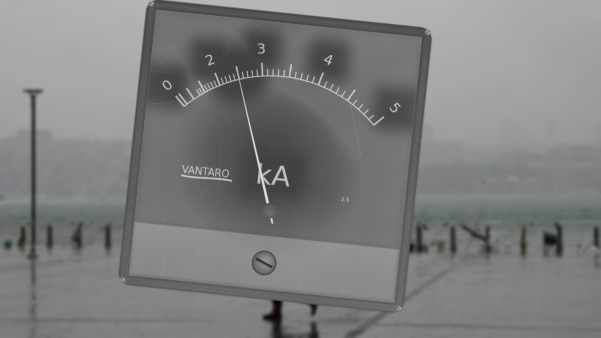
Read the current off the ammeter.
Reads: 2.5 kA
